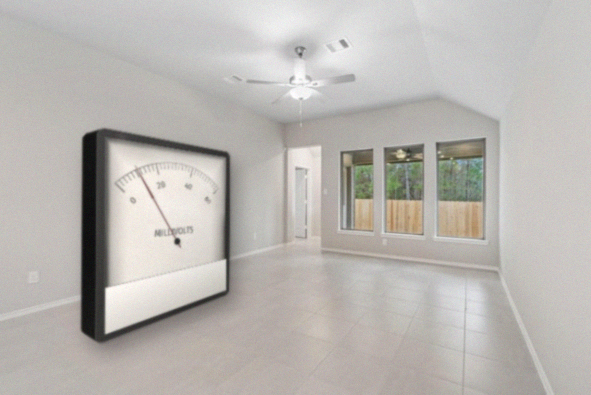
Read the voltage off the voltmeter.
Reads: 10 mV
